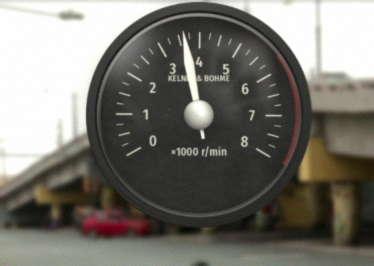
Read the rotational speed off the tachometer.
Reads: 3625 rpm
